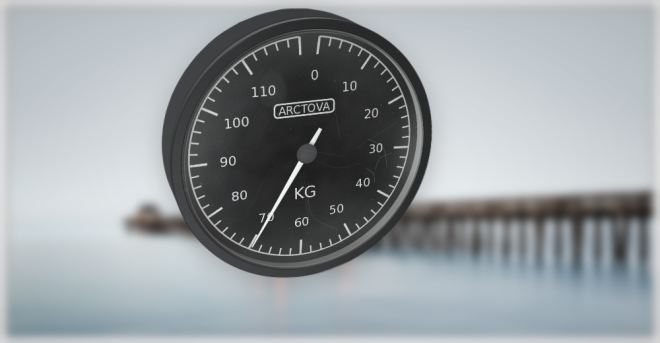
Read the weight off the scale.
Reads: 70 kg
